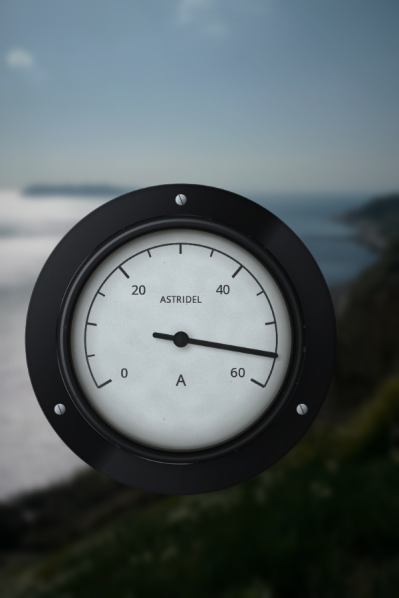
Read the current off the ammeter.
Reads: 55 A
